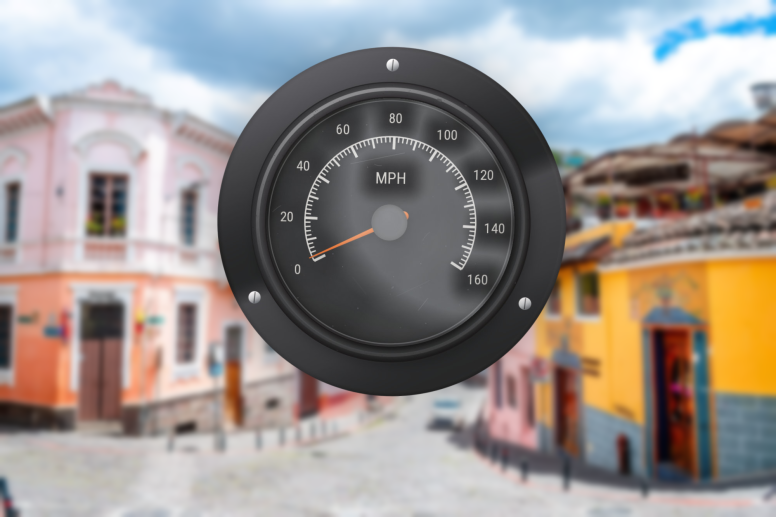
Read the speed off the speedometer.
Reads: 2 mph
